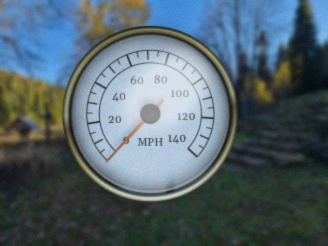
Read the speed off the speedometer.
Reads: 0 mph
